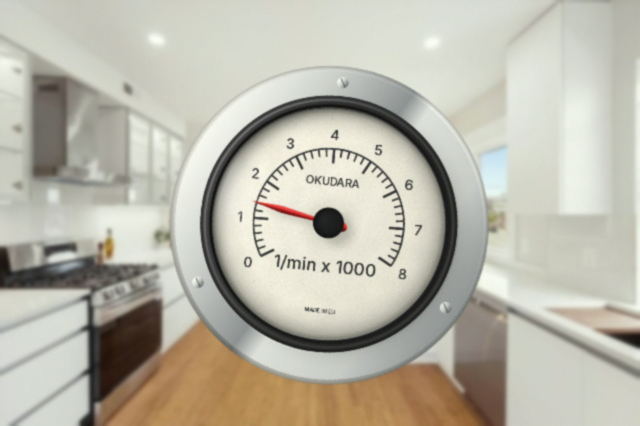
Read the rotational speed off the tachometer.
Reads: 1400 rpm
